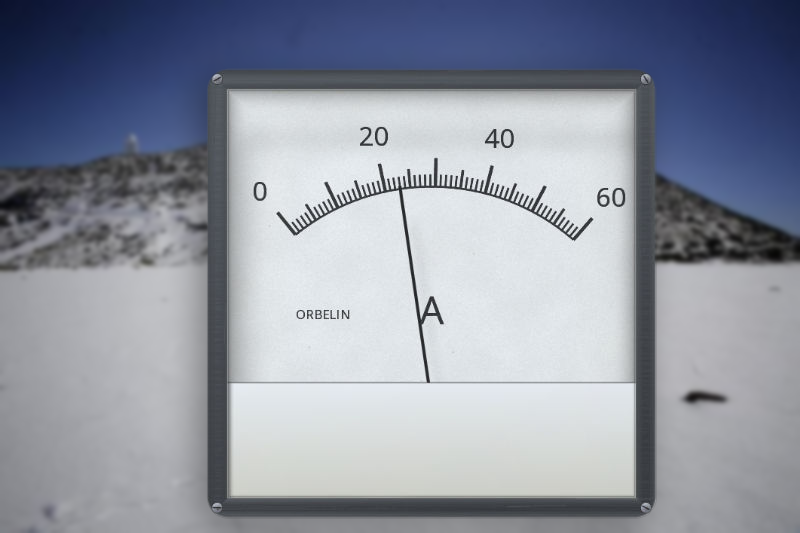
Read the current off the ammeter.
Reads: 23 A
